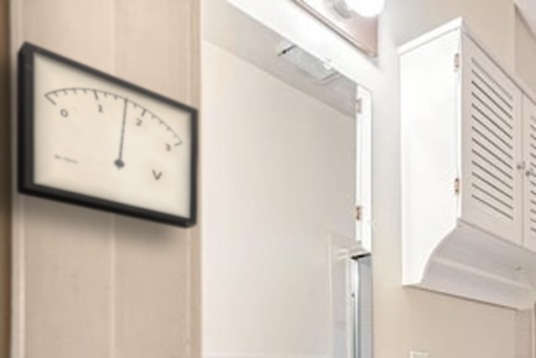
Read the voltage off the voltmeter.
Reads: 1.6 V
